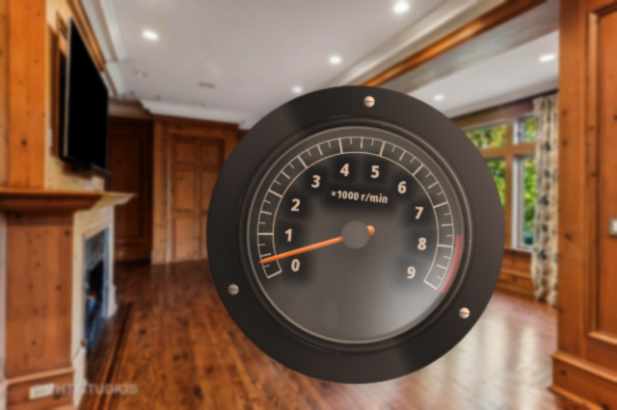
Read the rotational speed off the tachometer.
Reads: 375 rpm
